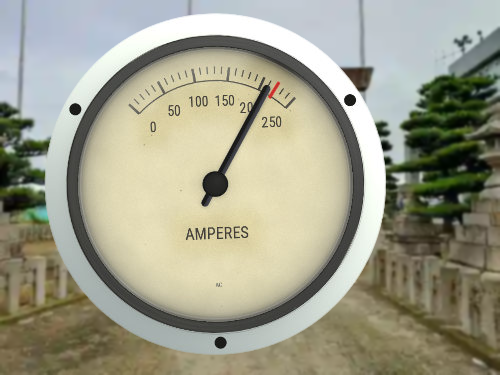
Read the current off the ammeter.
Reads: 210 A
